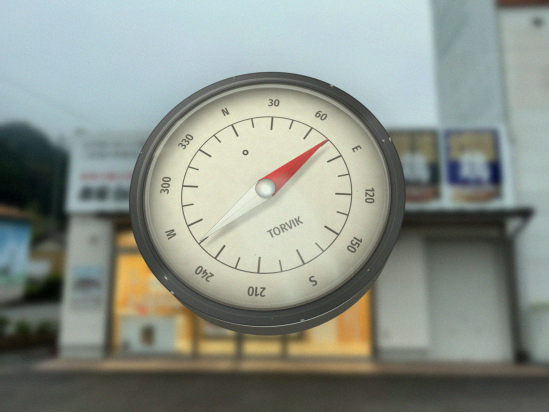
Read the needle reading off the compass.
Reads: 75 °
